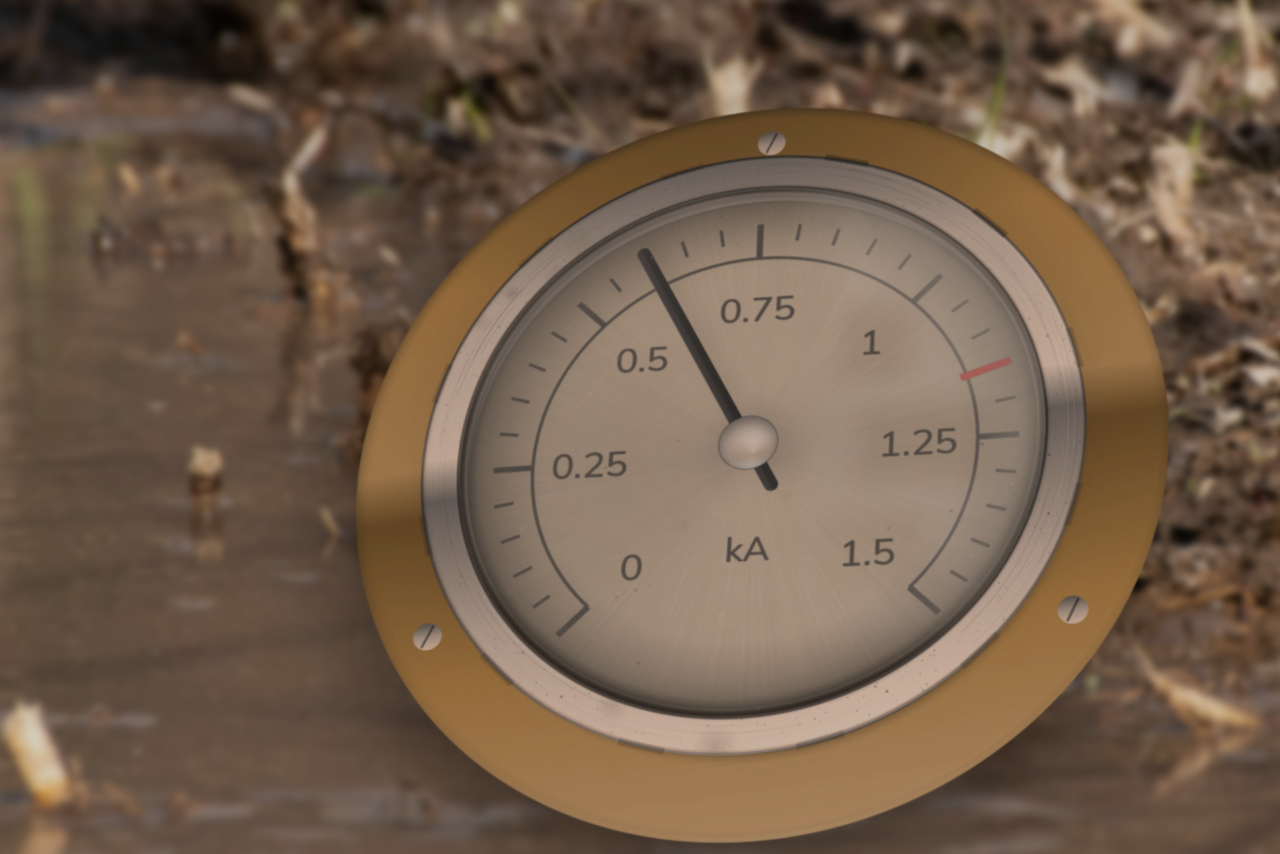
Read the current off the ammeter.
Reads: 0.6 kA
